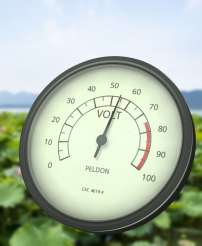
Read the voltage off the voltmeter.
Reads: 55 V
